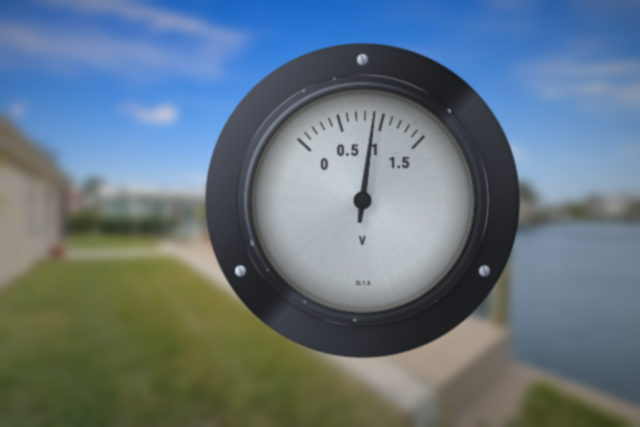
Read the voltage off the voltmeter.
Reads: 0.9 V
